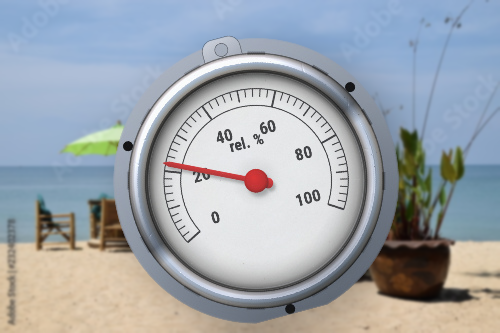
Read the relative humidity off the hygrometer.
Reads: 22 %
